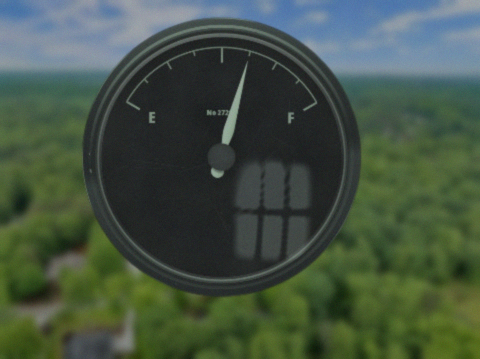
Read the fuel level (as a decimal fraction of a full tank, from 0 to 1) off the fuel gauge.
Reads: 0.625
